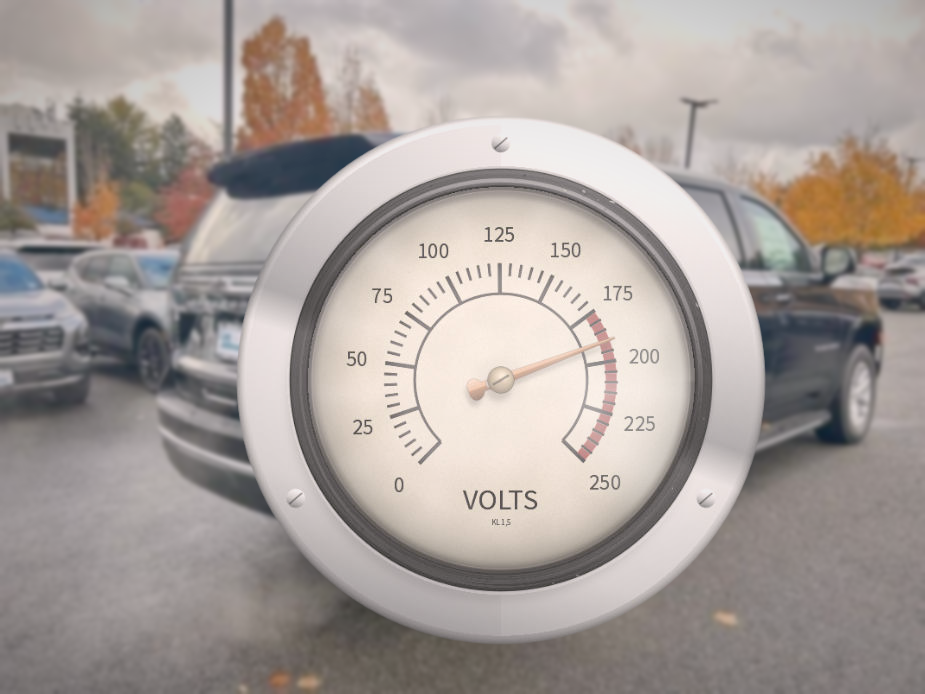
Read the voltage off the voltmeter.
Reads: 190 V
